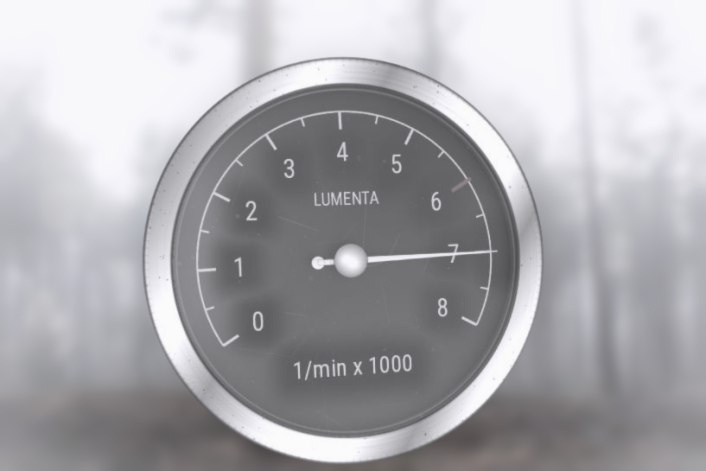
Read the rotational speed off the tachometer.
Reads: 7000 rpm
